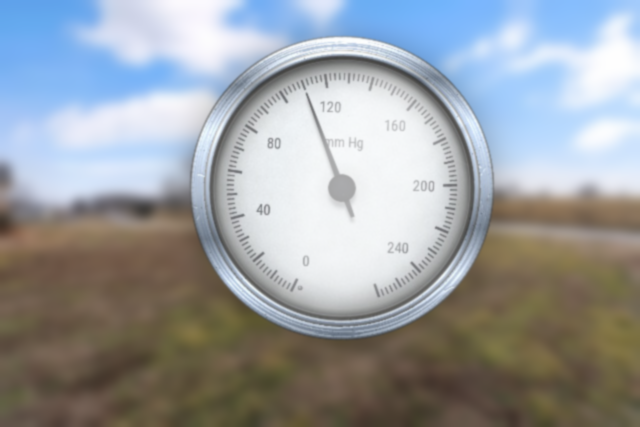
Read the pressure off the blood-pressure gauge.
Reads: 110 mmHg
